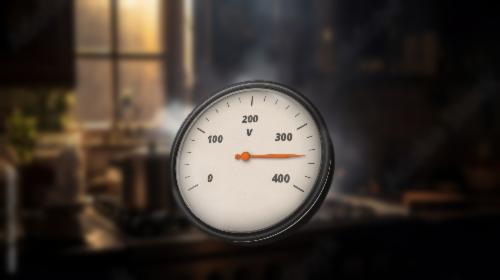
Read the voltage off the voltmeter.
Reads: 350 V
